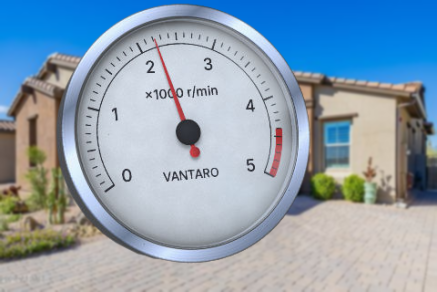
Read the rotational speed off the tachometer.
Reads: 2200 rpm
